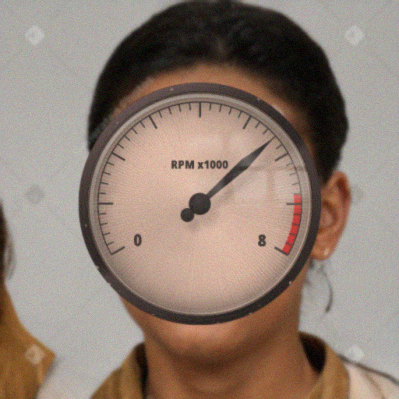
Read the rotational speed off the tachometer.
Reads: 5600 rpm
